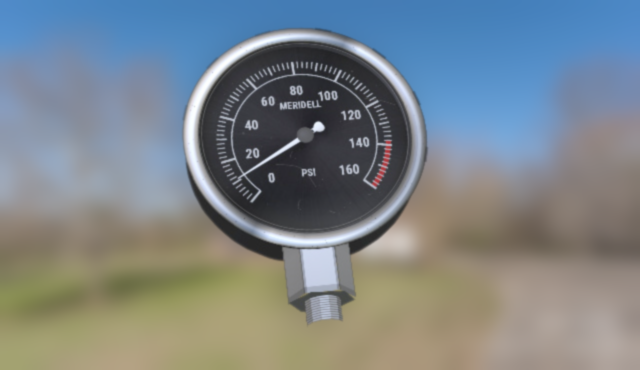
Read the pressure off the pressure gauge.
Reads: 10 psi
